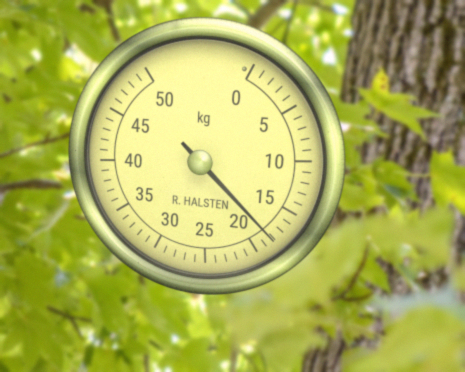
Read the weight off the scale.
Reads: 18 kg
